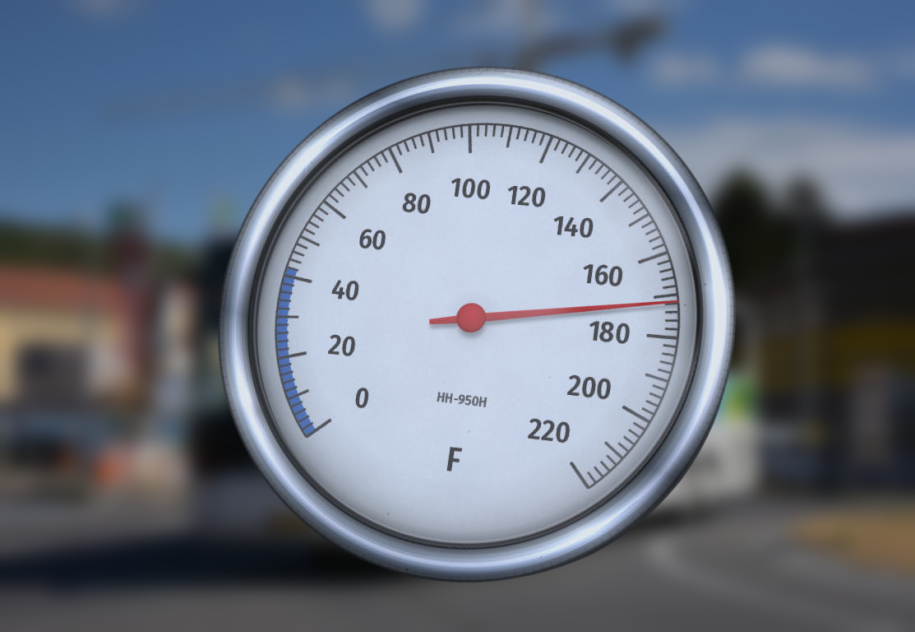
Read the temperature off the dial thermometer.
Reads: 172 °F
